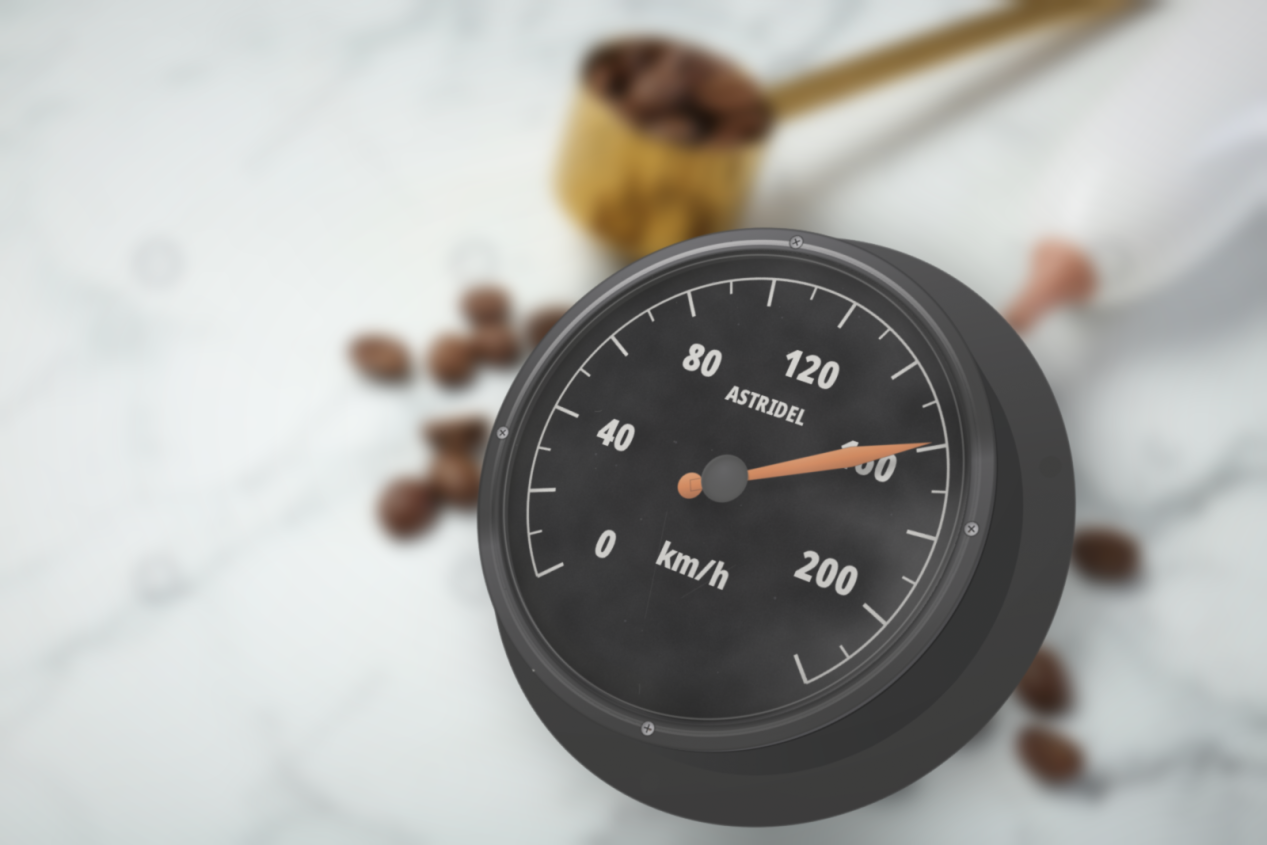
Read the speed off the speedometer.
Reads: 160 km/h
